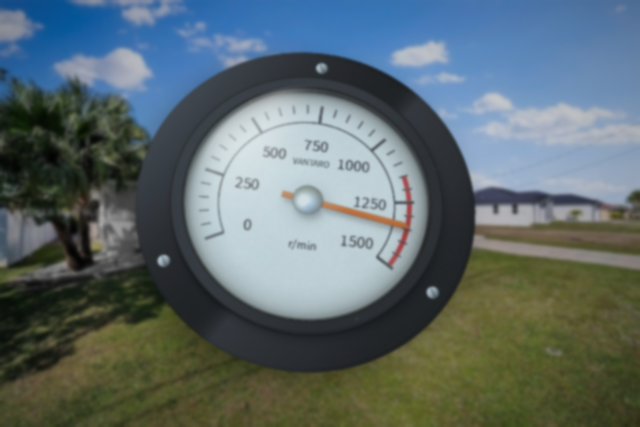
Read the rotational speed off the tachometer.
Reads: 1350 rpm
